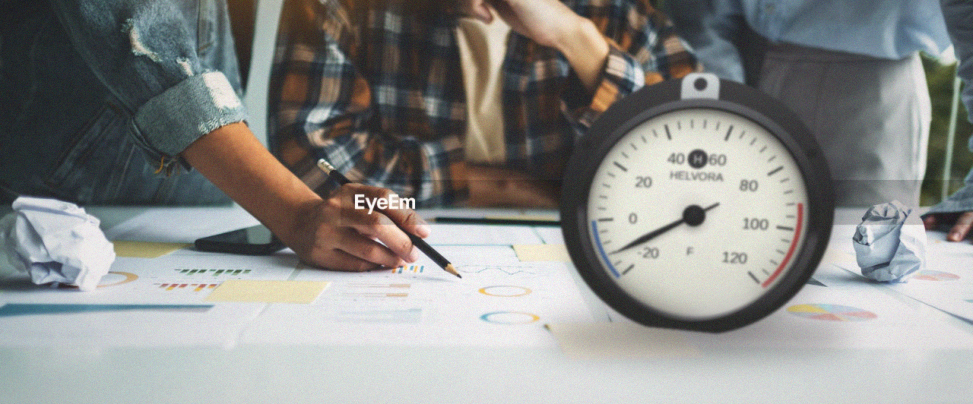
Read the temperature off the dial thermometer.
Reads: -12 °F
